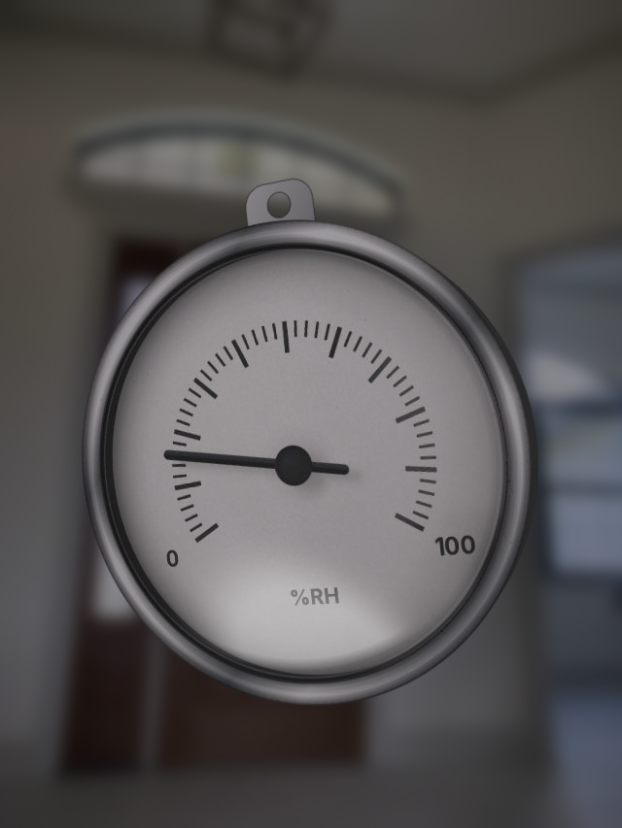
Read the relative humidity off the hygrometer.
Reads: 16 %
